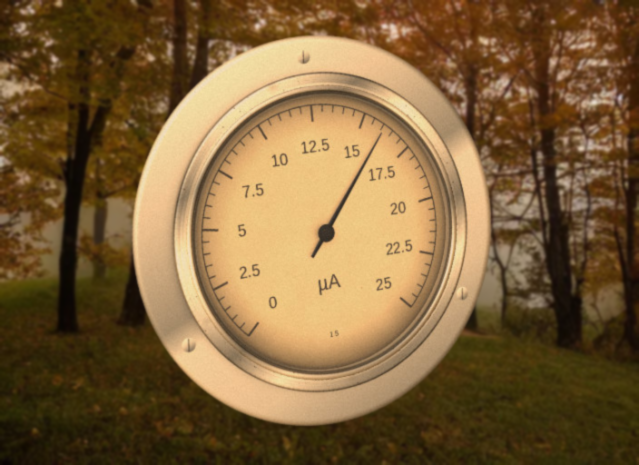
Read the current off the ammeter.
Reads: 16 µA
